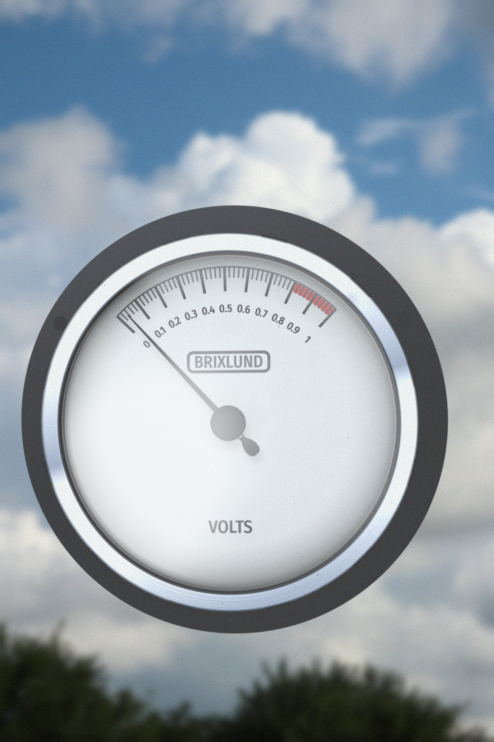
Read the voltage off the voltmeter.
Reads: 0.04 V
